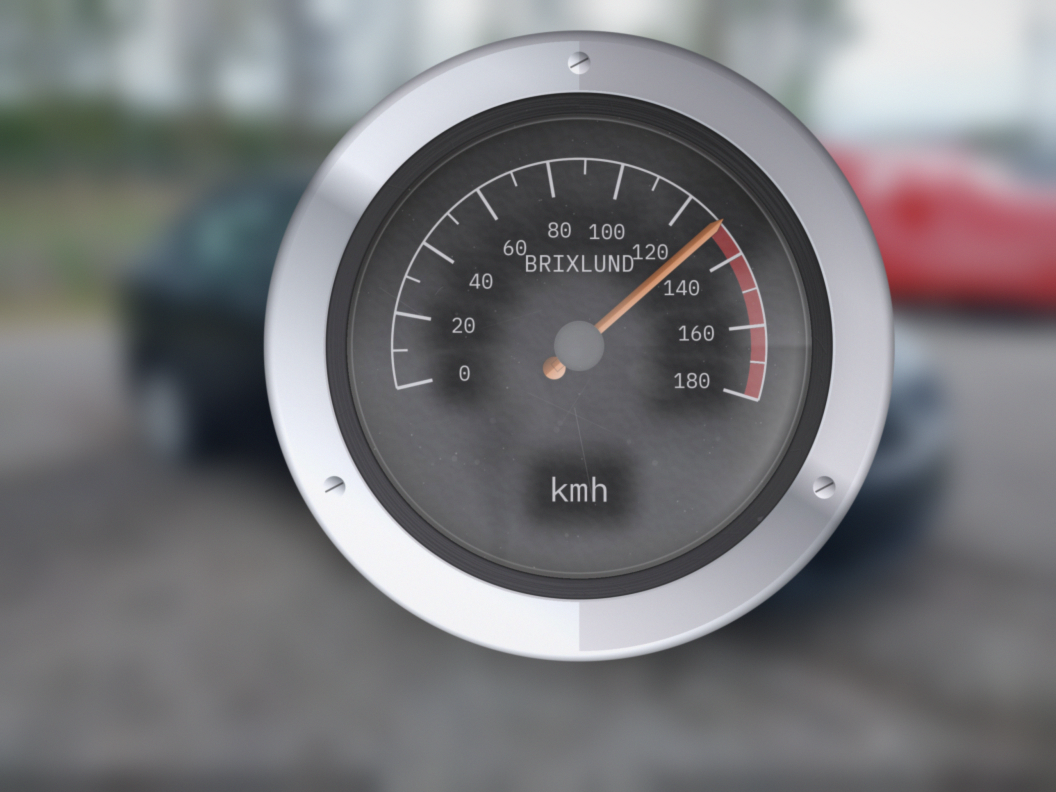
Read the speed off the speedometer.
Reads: 130 km/h
